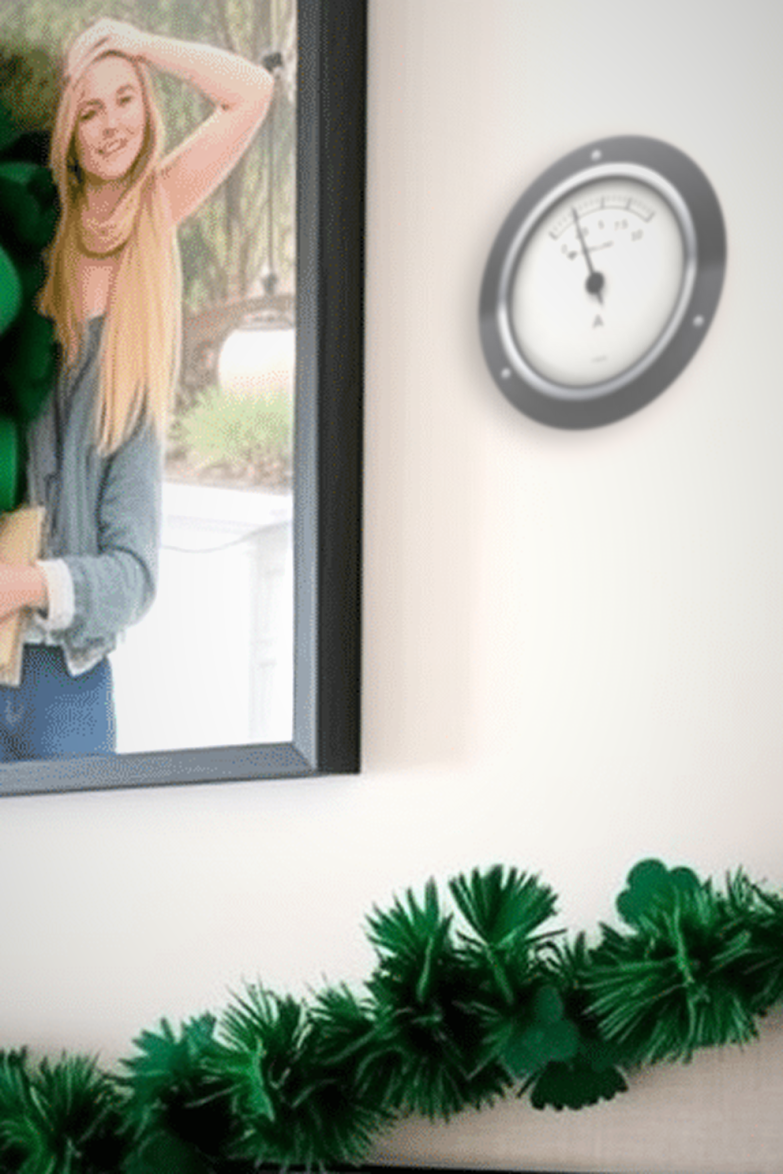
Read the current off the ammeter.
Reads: 2.5 A
